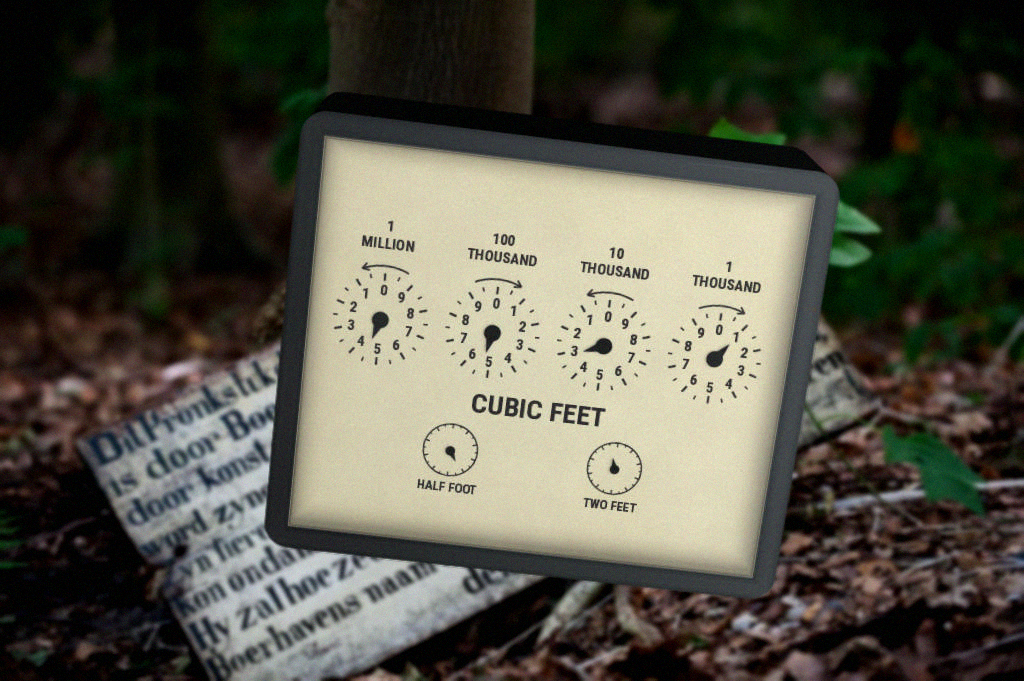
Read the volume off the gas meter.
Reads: 453100 ft³
